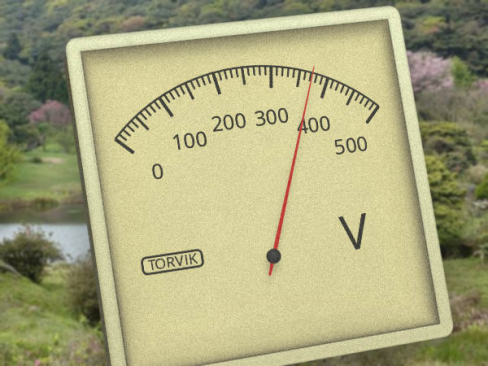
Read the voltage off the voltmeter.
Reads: 370 V
